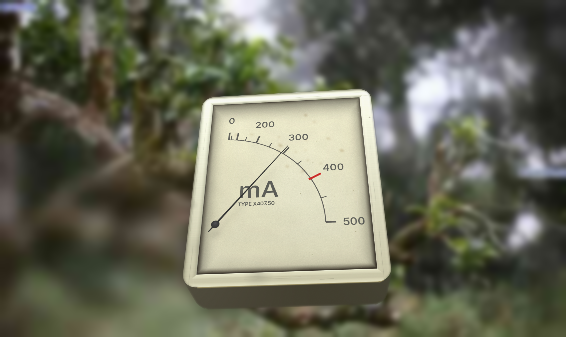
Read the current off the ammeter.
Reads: 300 mA
